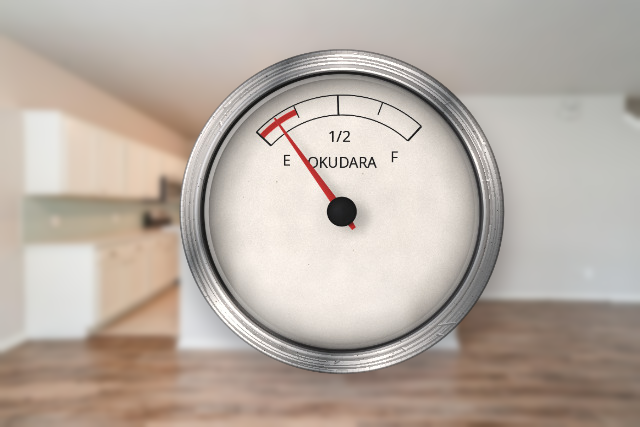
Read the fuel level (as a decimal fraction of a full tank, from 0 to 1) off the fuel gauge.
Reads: 0.125
